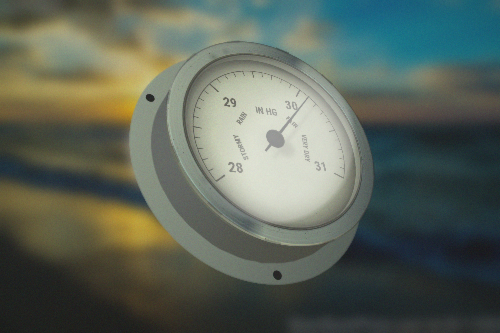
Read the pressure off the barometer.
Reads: 30.1 inHg
